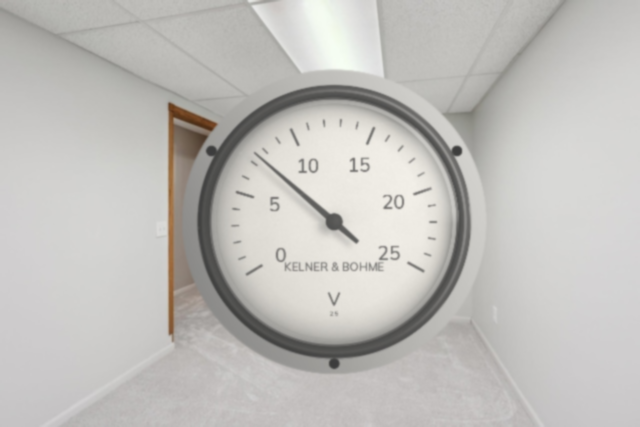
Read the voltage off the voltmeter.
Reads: 7.5 V
